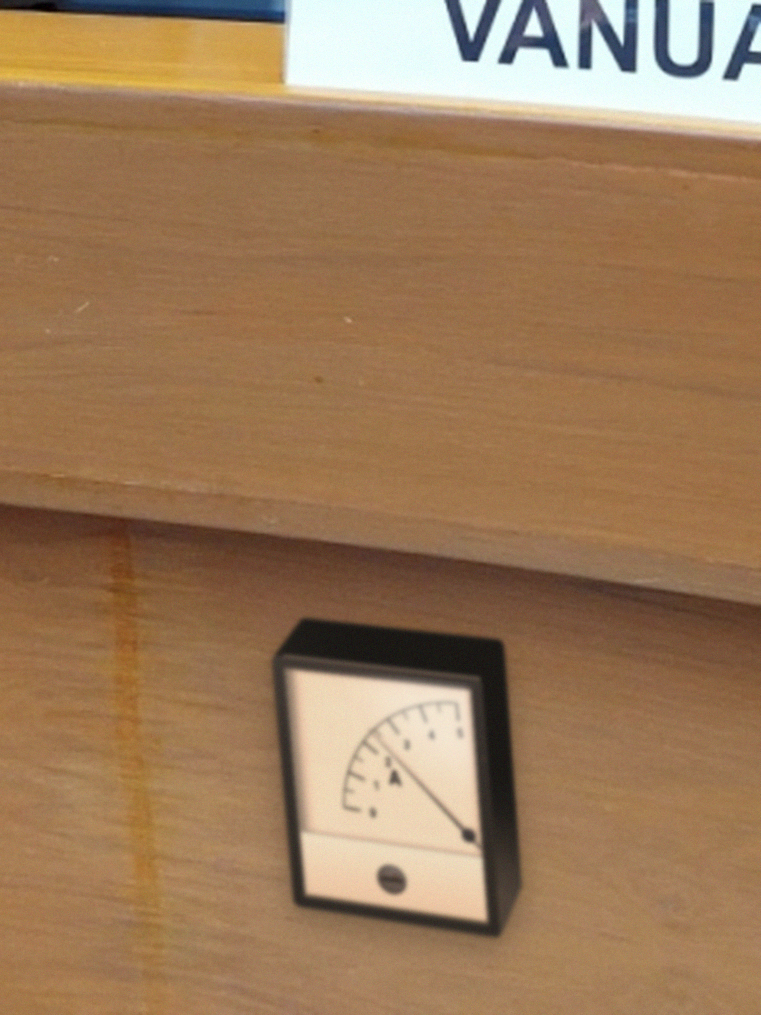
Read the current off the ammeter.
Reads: 2.5 A
